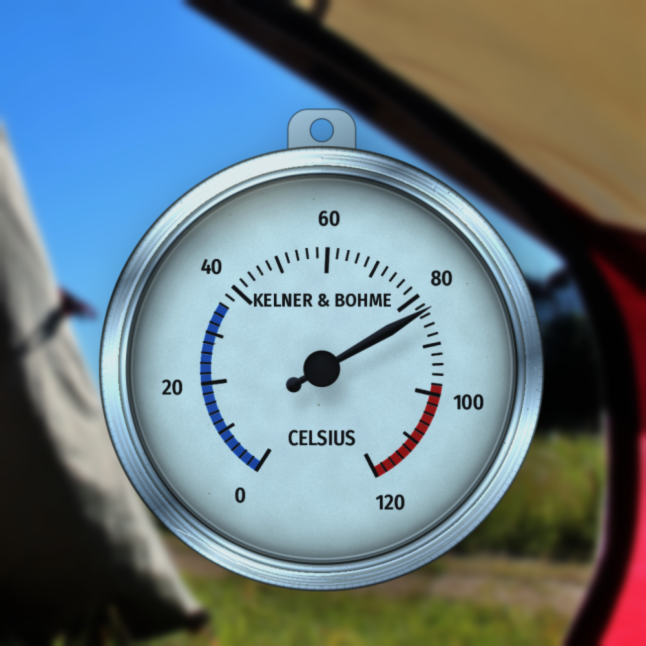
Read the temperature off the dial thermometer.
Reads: 83 °C
